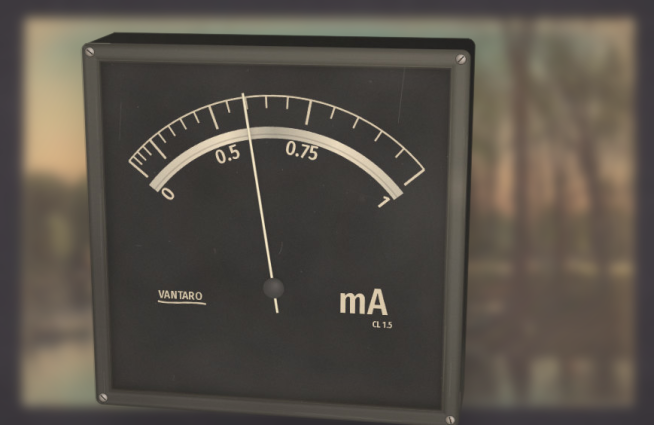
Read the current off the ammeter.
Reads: 0.6 mA
